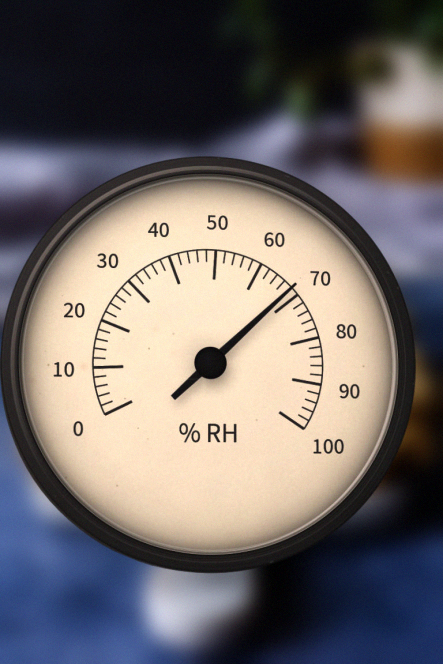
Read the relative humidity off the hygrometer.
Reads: 68 %
